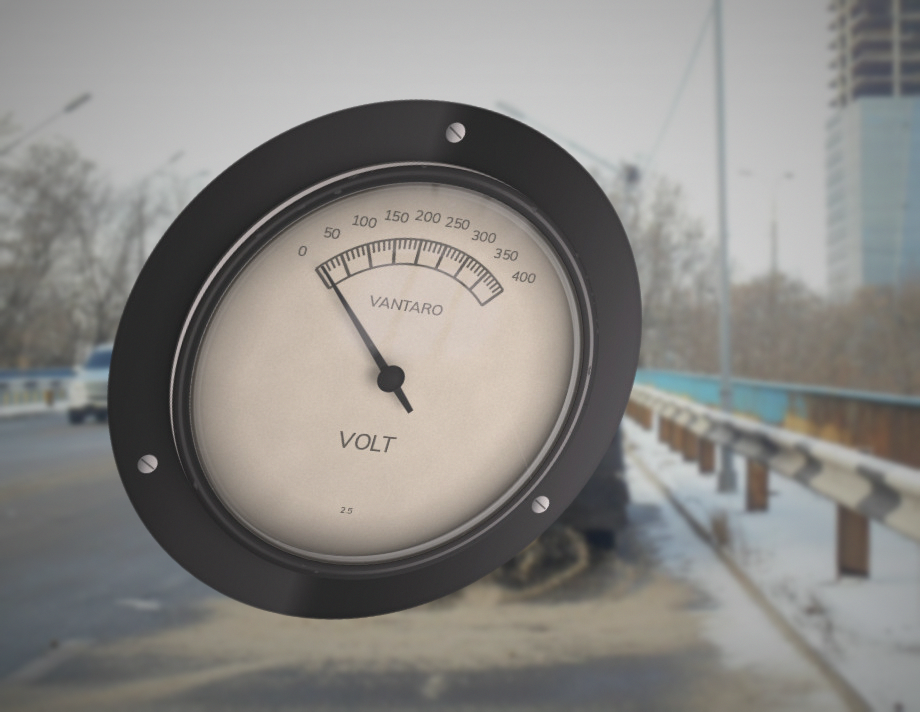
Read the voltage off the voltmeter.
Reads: 10 V
